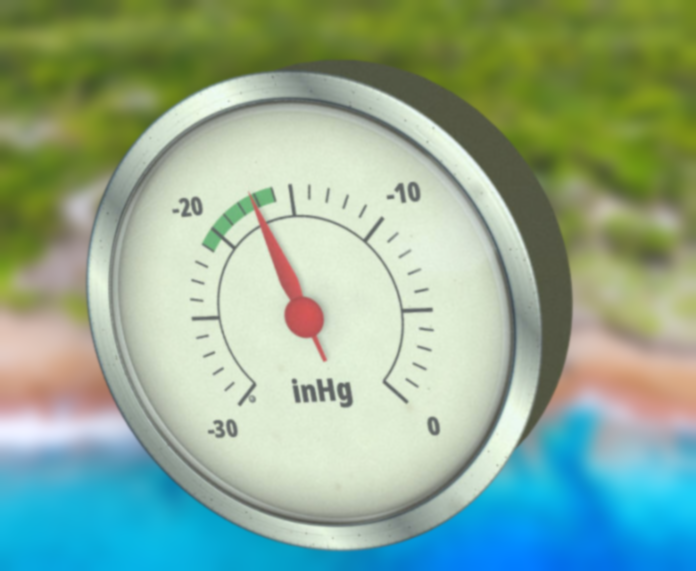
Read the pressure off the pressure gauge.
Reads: -17 inHg
